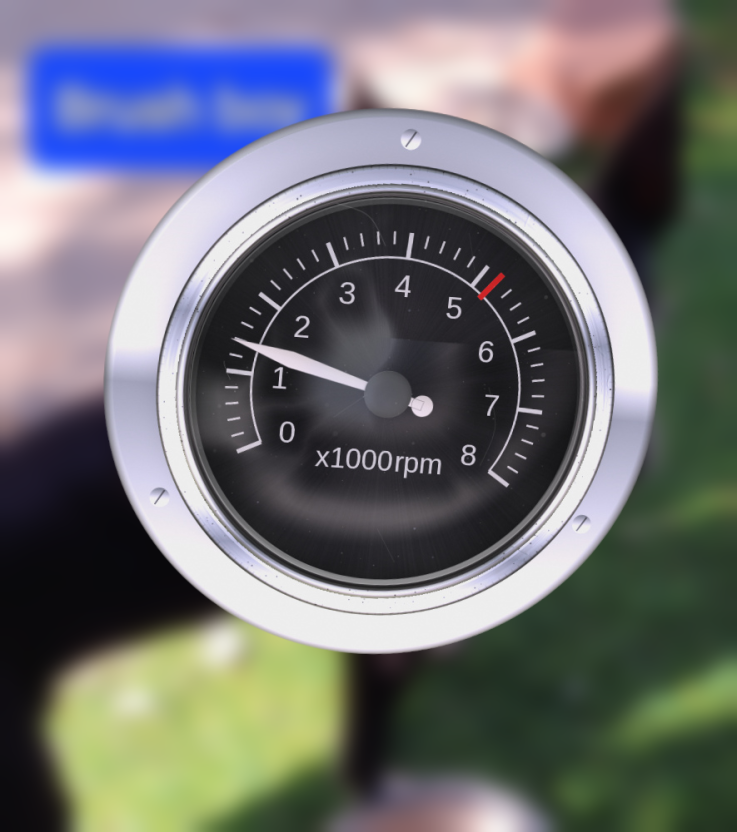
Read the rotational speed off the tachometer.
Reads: 1400 rpm
